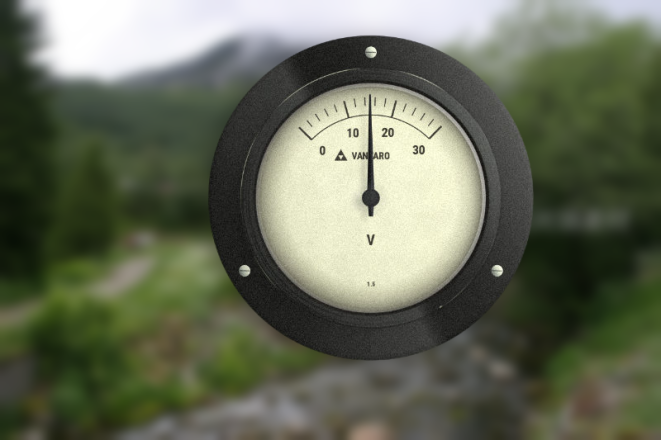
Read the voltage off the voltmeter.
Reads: 15 V
